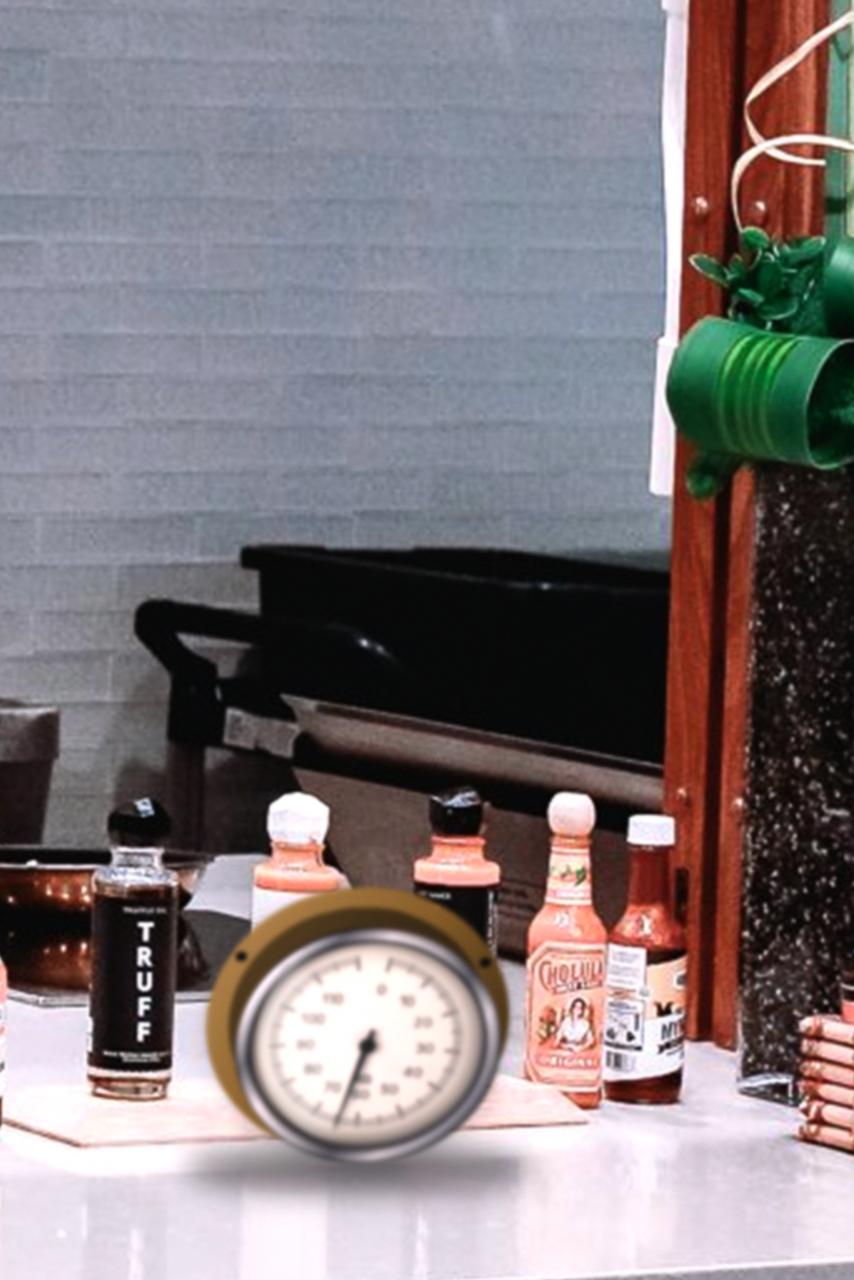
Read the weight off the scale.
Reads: 65 kg
